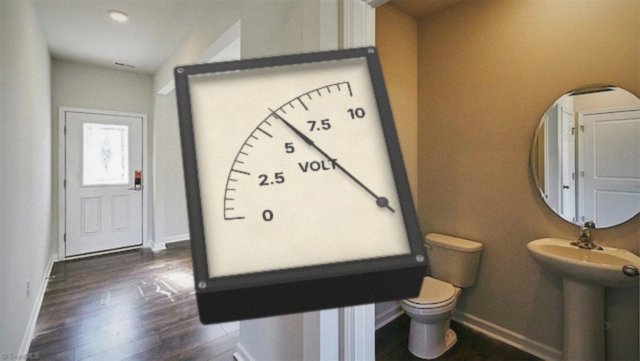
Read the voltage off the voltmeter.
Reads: 6 V
